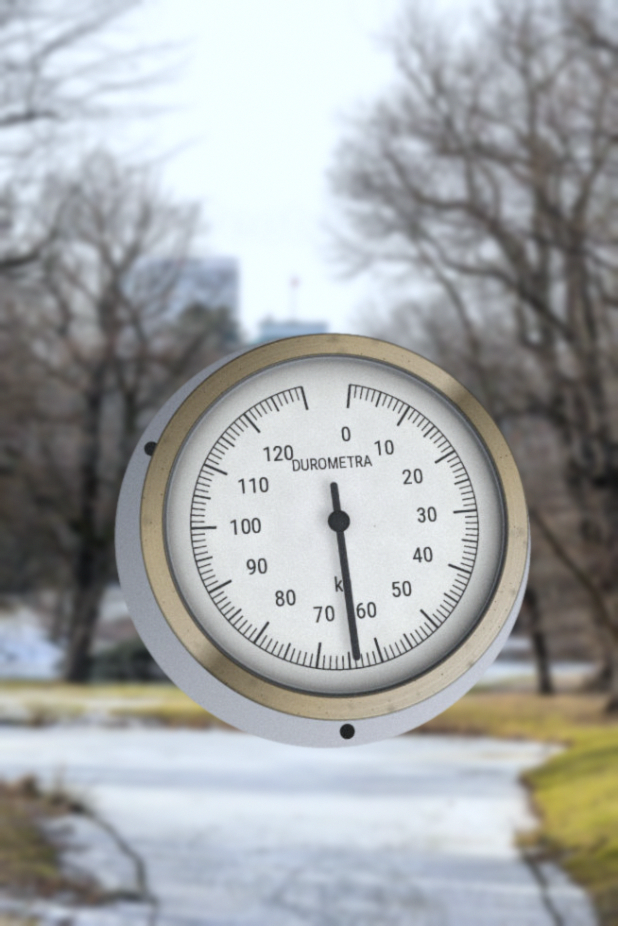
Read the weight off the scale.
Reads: 64 kg
